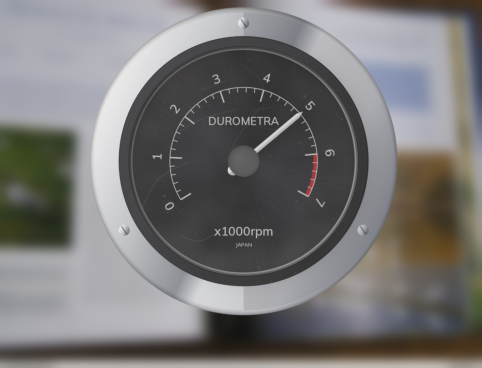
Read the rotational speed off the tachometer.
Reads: 5000 rpm
